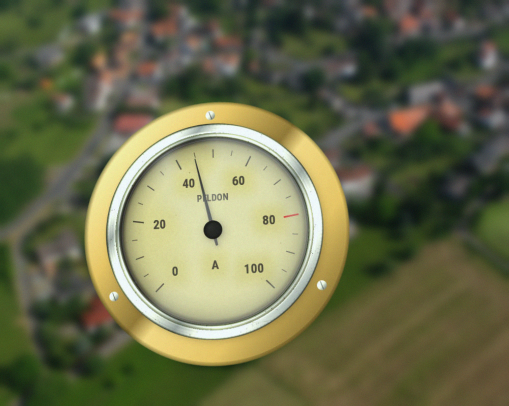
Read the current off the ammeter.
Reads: 45 A
